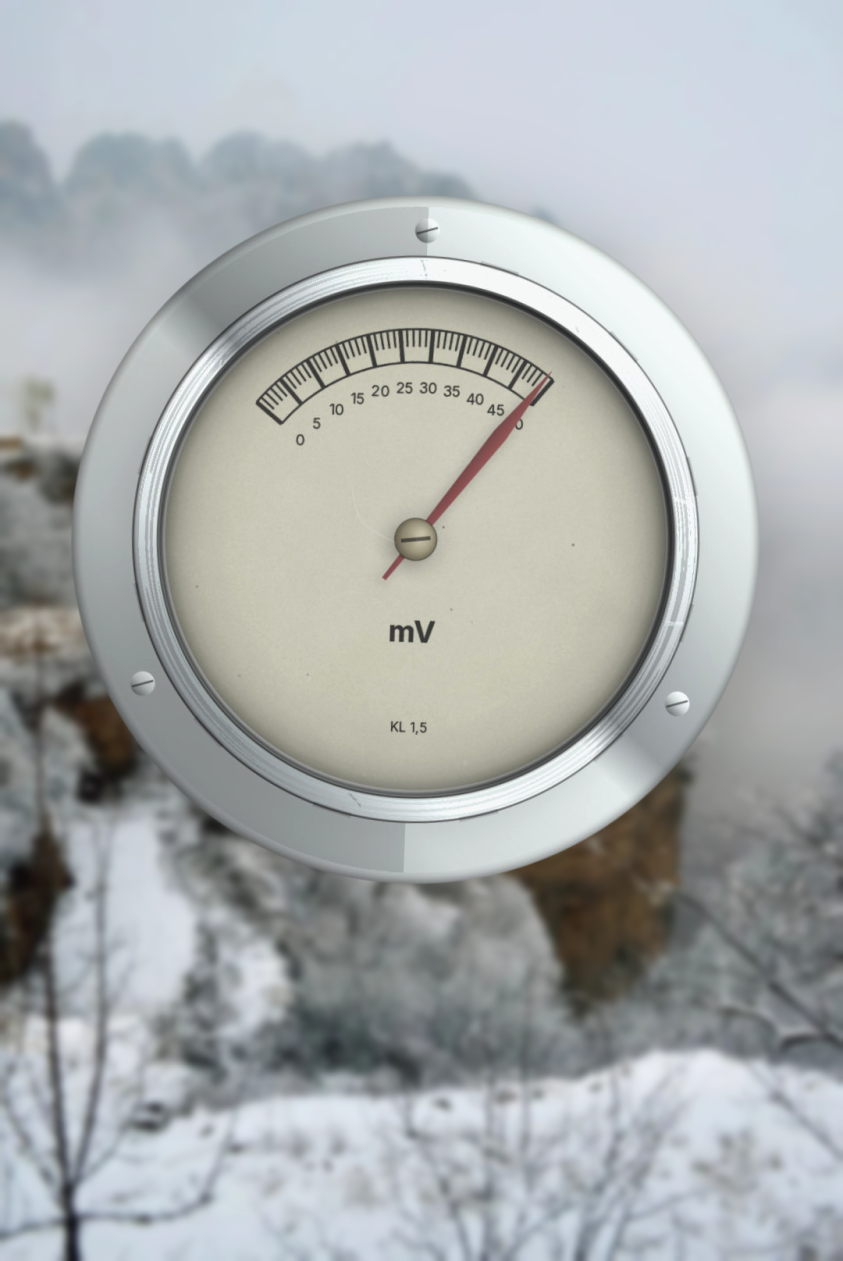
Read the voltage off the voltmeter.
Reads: 49 mV
